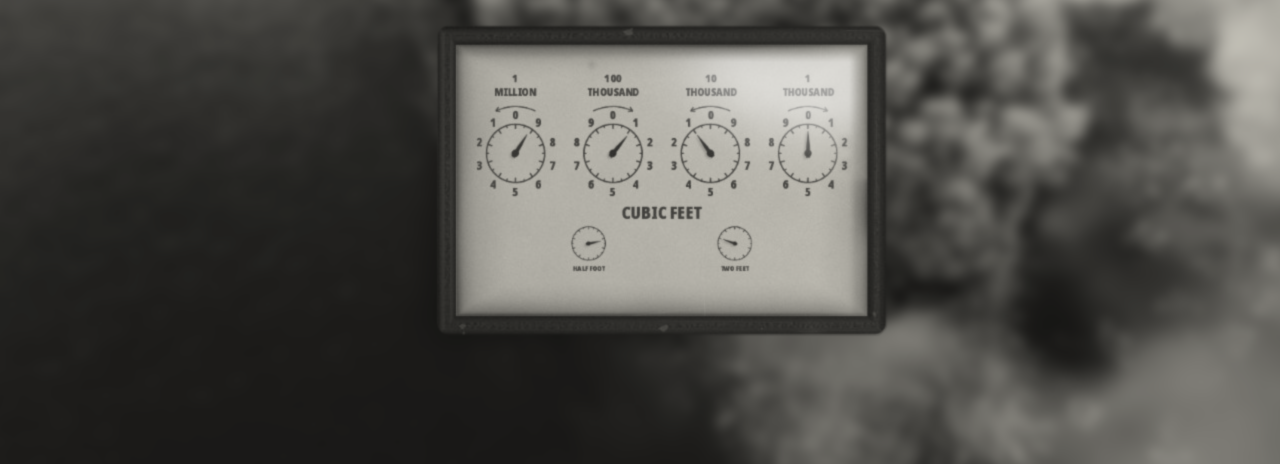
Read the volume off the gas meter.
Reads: 911000 ft³
